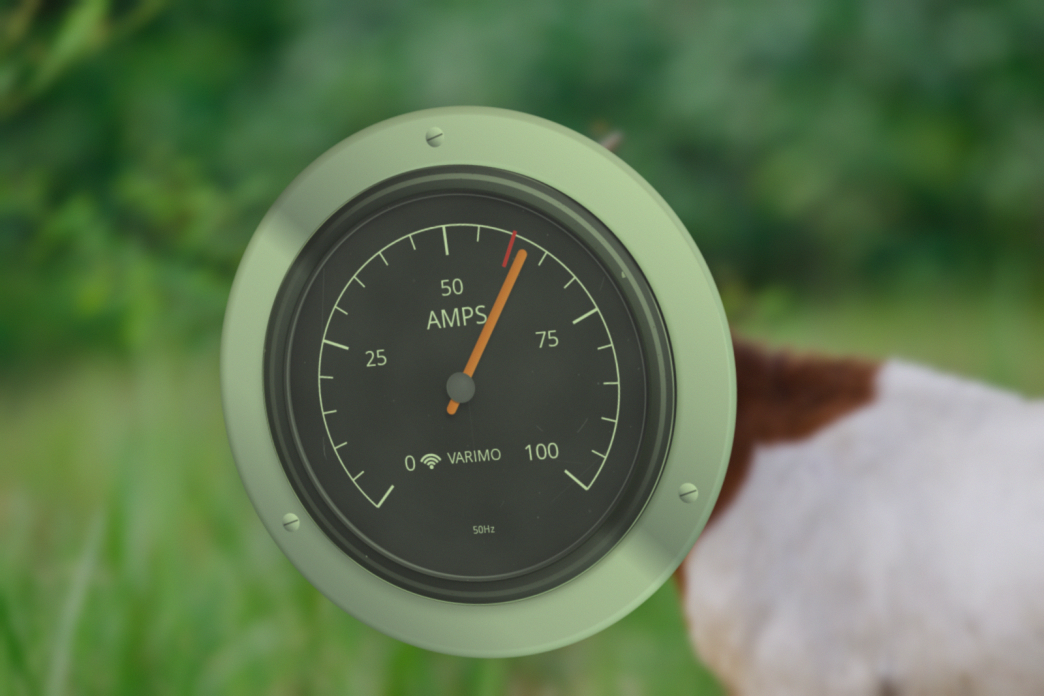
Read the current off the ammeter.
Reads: 62.5 A
